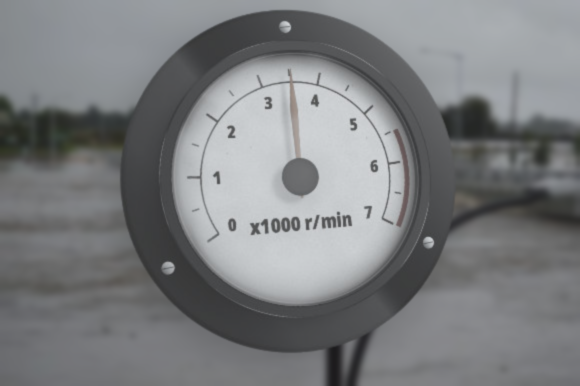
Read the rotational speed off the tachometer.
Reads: 3500 rpm
